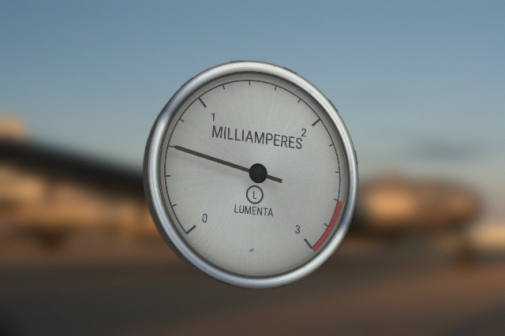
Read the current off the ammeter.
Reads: 0.6 mA
